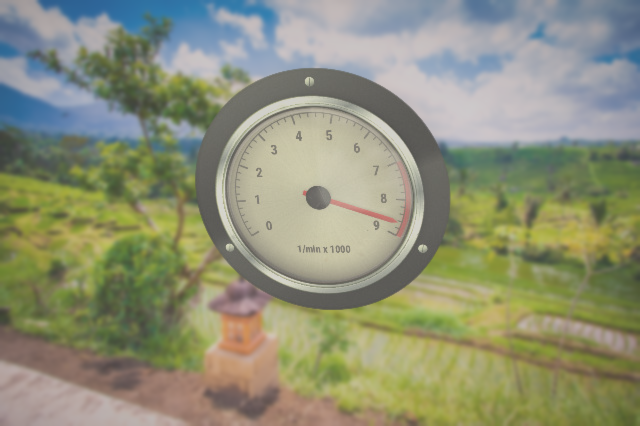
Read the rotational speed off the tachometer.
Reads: 8600 rpm
